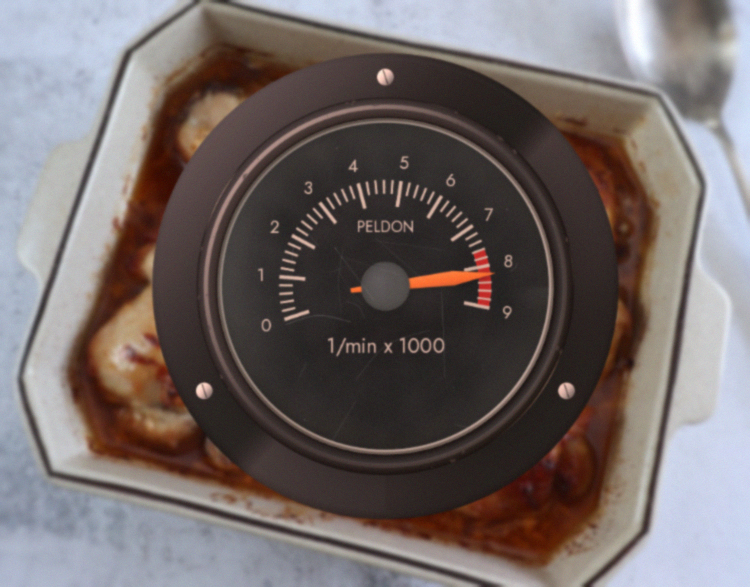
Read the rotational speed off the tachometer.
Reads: 8200 rpm
